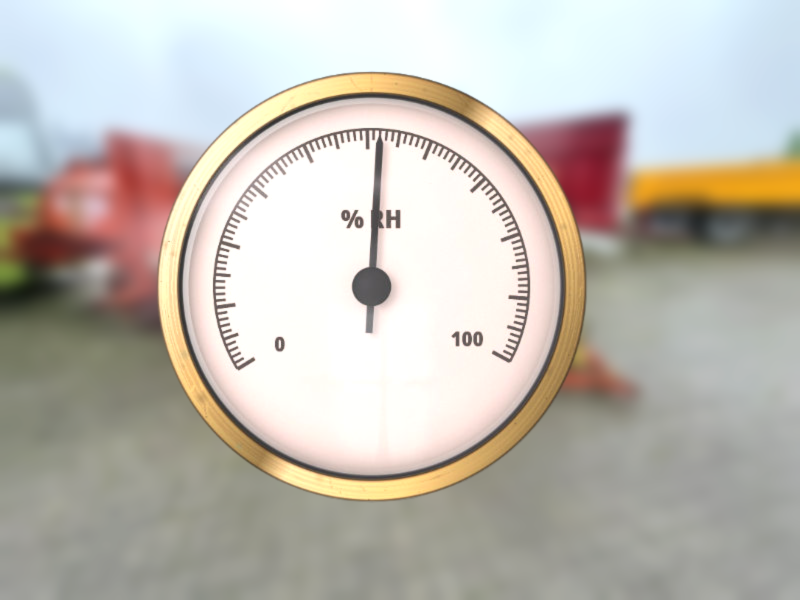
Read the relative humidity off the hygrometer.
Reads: 52 %
